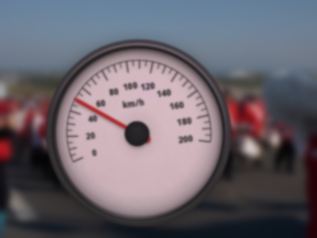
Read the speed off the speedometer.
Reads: 50 km/h
